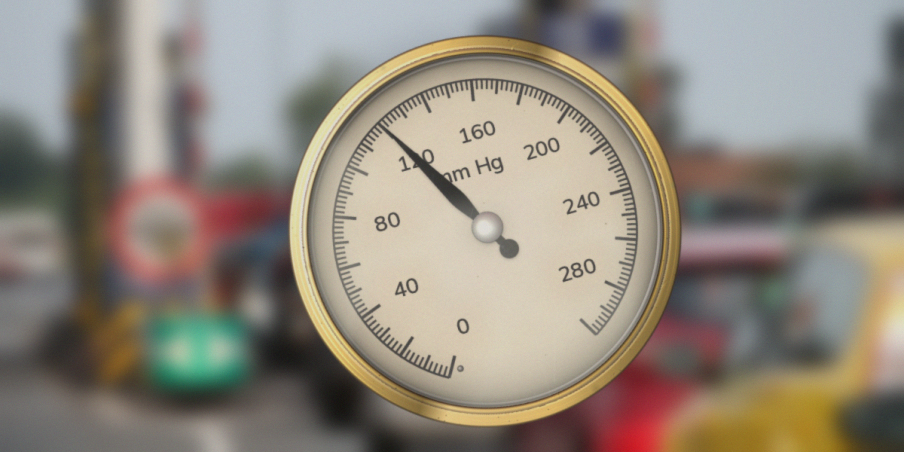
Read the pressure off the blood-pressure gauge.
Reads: 120 mmHg
